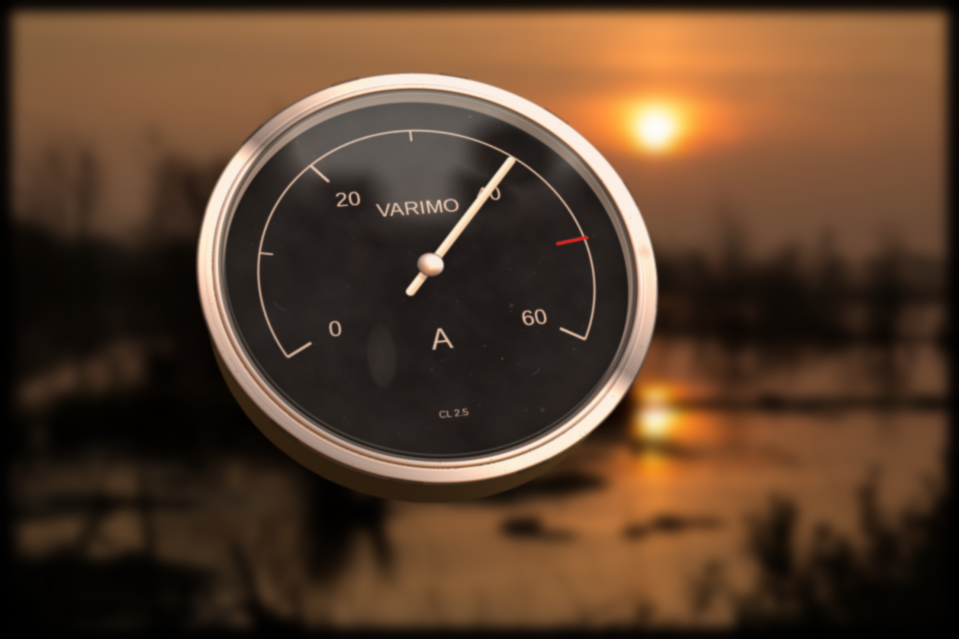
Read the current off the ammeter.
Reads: 40 A
